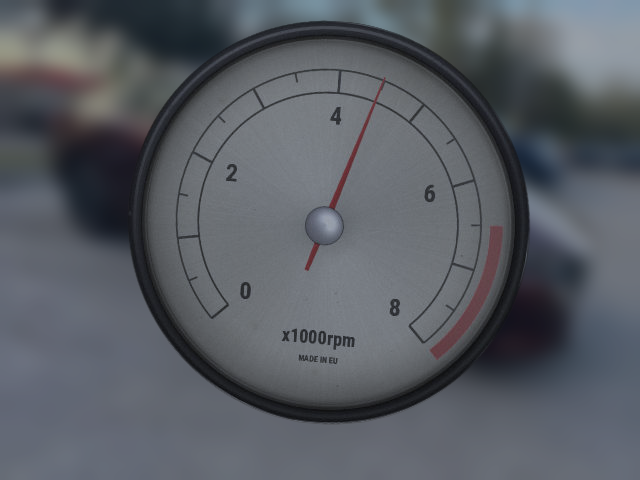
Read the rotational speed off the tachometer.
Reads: 4500 rpm
